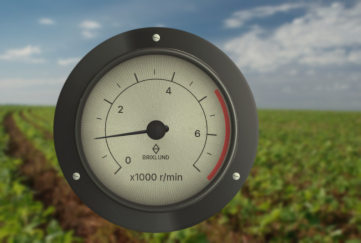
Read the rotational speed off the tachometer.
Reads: 1000 rpm
